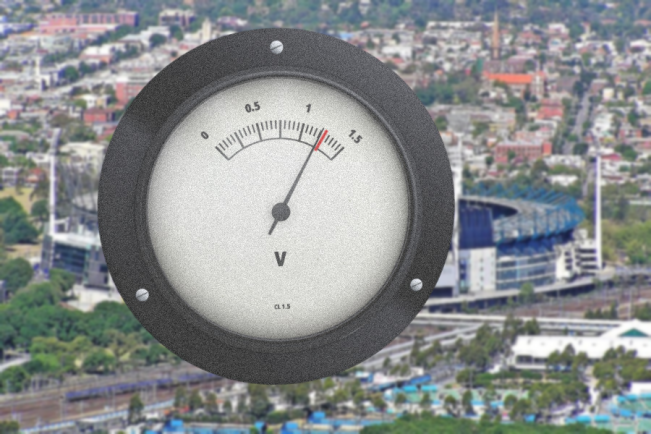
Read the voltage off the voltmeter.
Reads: 1.2 V
